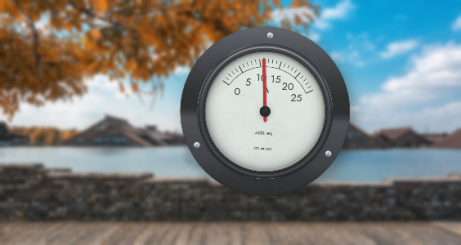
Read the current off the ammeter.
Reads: 11 A
